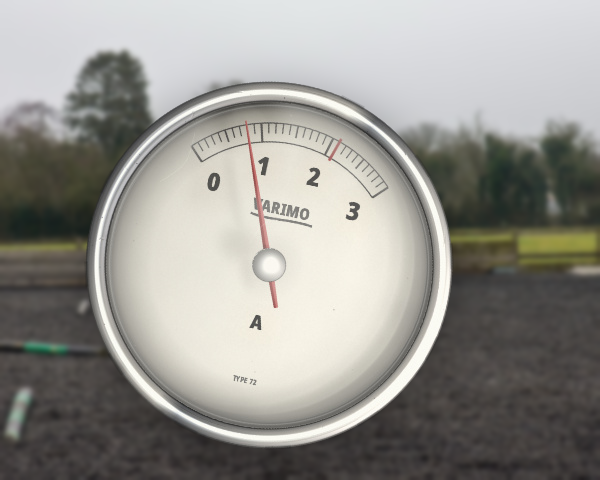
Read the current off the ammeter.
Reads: 0.8 A
